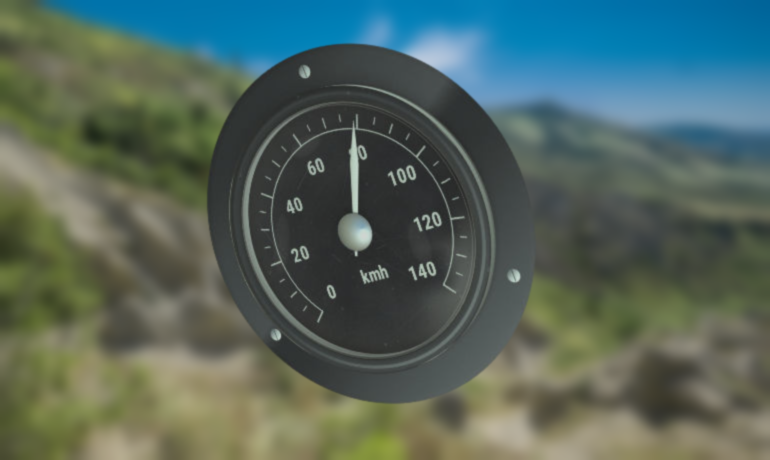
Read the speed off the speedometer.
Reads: 80 km/h
